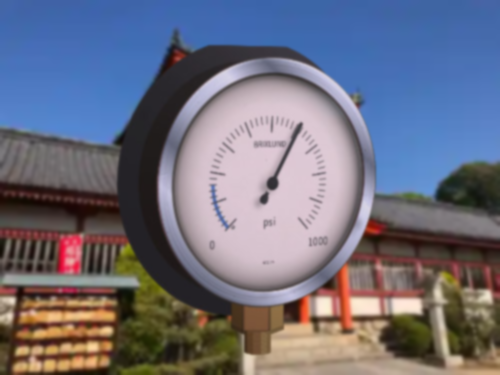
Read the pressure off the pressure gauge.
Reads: 600 psi
